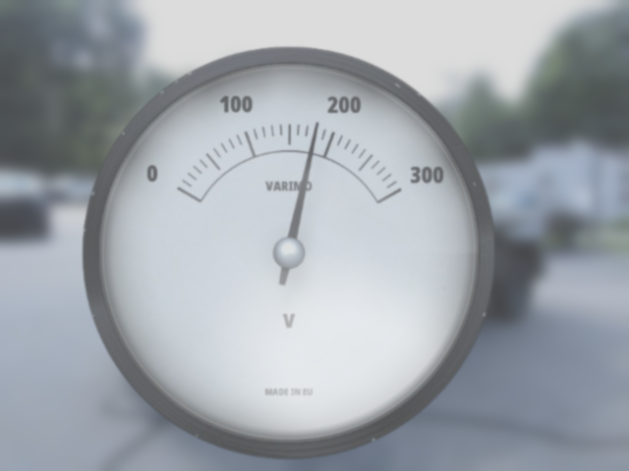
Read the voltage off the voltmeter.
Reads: 180 V
